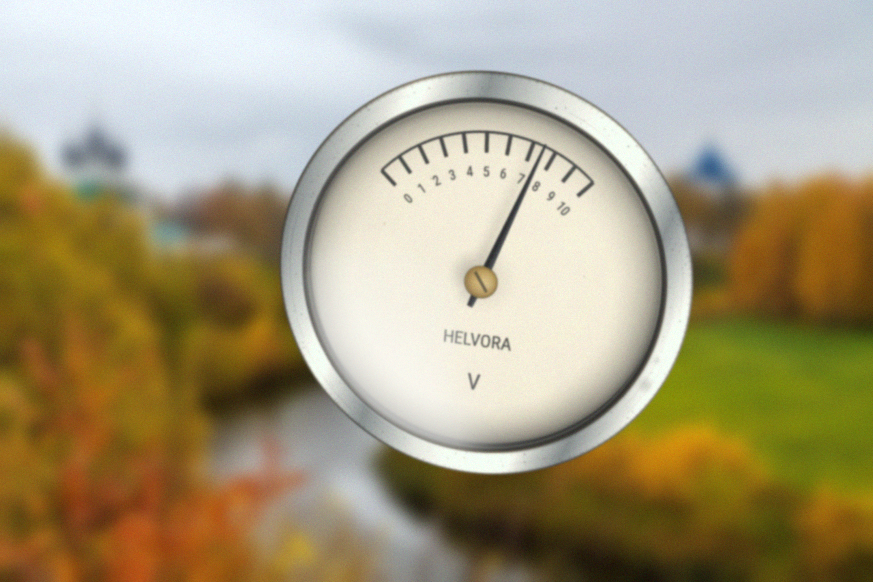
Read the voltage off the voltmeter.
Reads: 7.5 V
